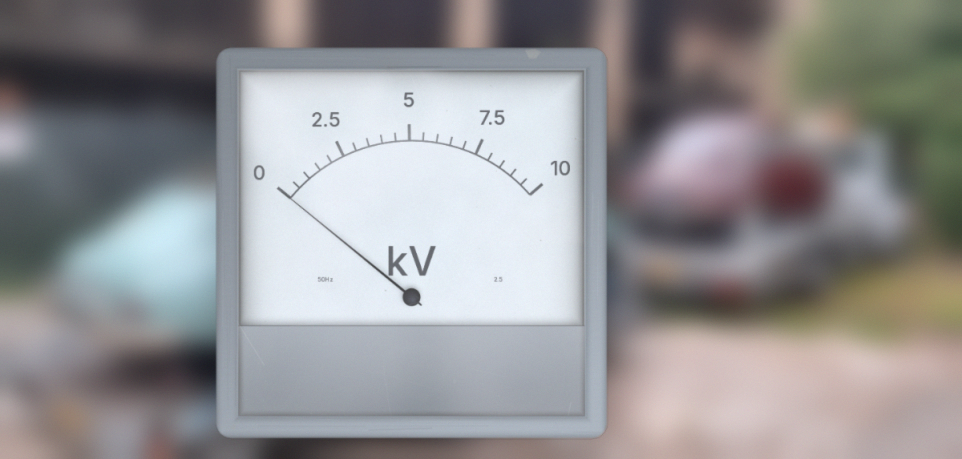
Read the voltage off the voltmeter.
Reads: 0 kV
